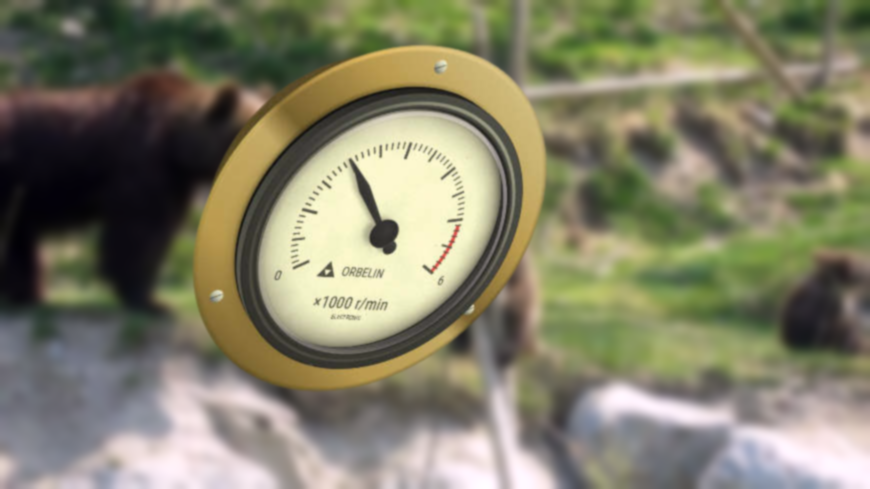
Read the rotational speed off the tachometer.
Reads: 2000 rpm
